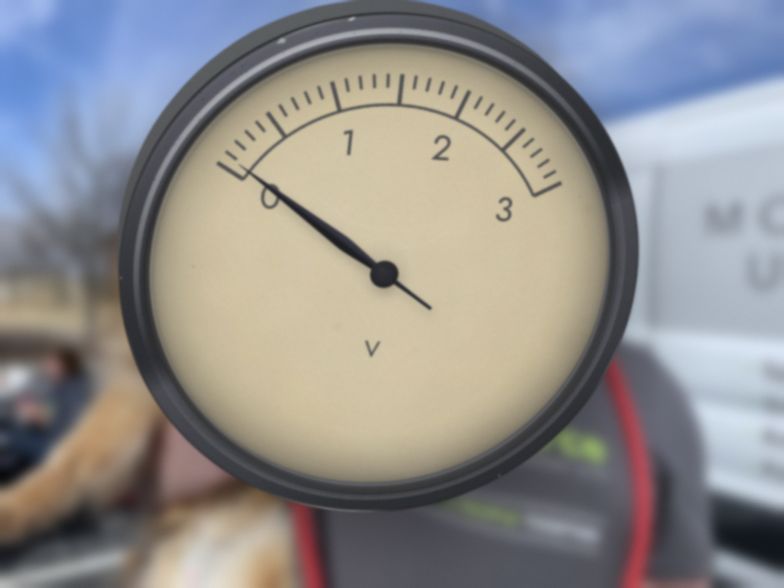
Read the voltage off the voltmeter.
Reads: 0.1 V
